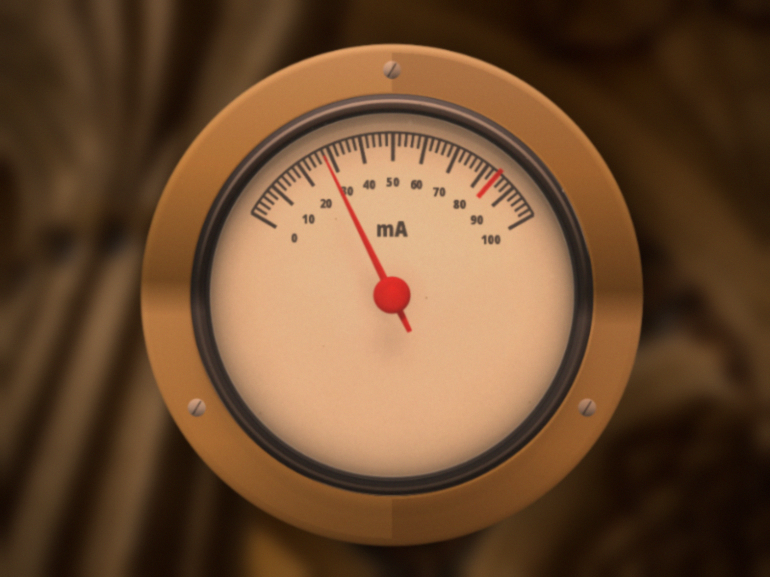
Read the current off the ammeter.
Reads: 28 mA
